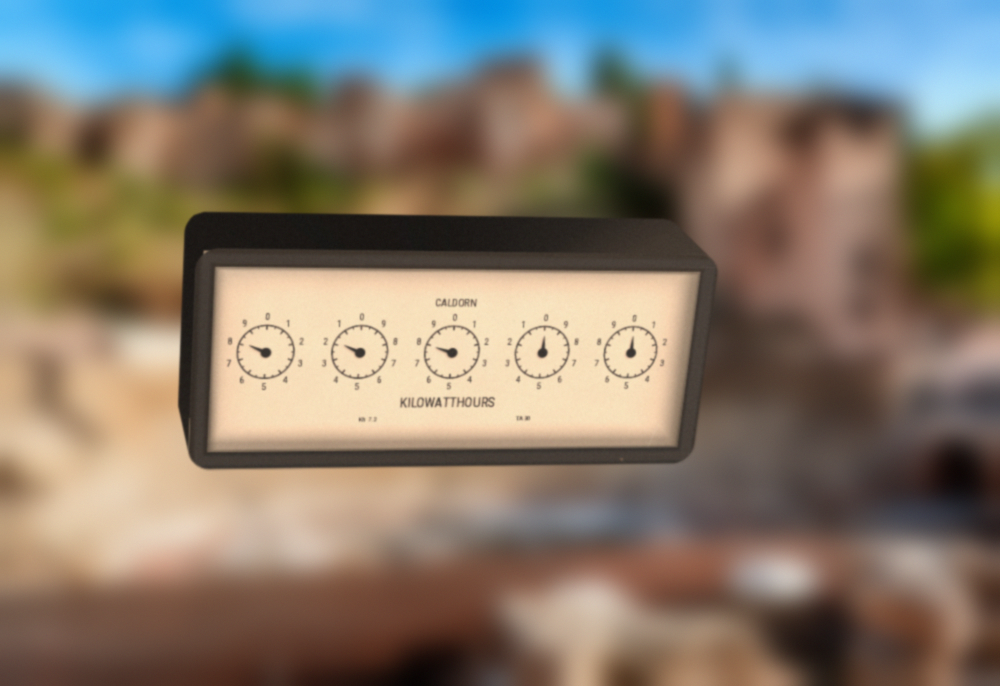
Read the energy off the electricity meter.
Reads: 81800 kWh
